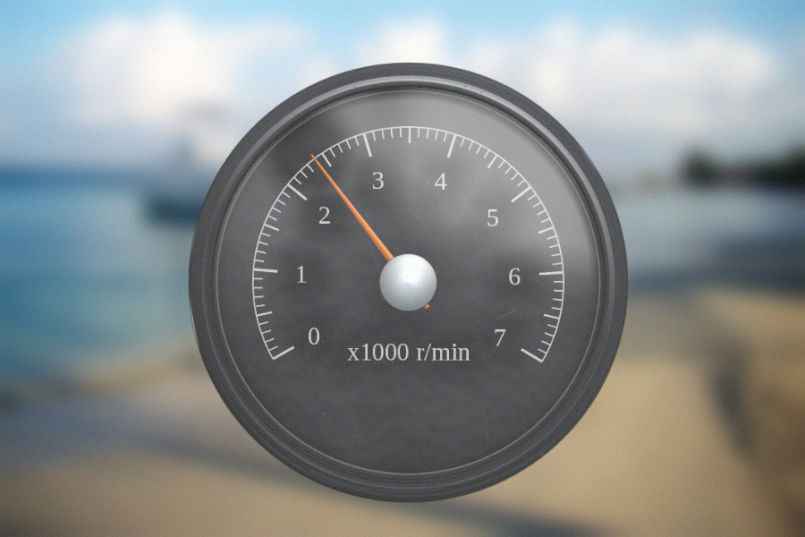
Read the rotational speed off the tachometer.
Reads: 2400 rpm
